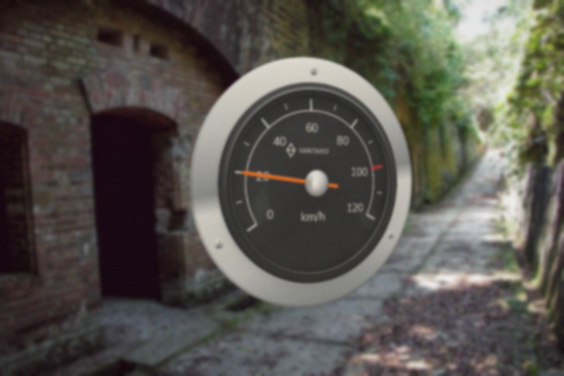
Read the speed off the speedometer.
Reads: 20 km/h
